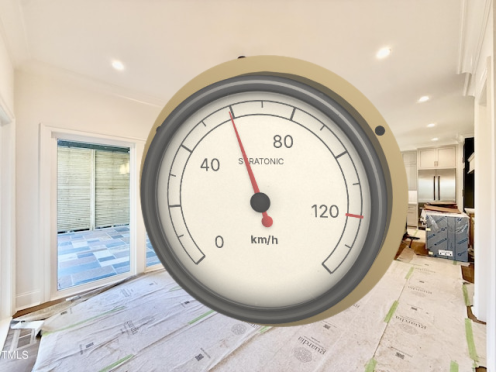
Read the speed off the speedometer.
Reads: 60 km/h
